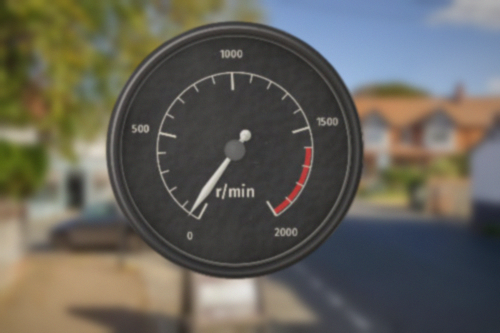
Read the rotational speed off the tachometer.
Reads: 50 rpm
